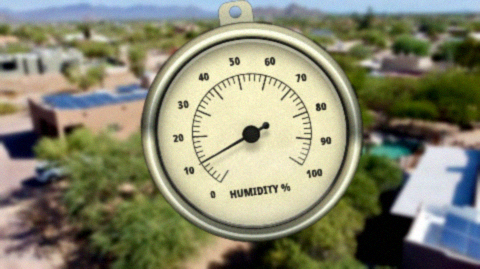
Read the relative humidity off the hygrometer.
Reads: 10 %
